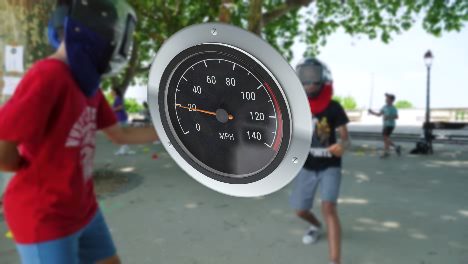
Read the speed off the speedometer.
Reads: 20 mph
